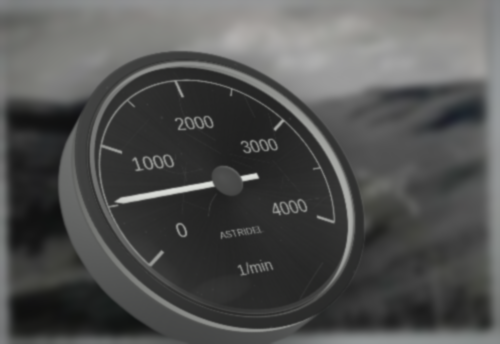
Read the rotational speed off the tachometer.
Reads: 500 rpm
